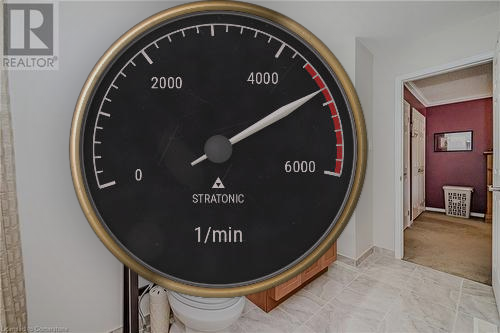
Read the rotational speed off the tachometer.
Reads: 4800 rpm
